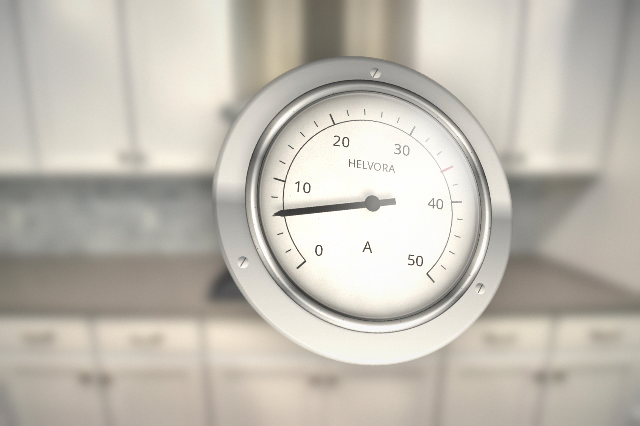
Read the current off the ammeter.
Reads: 6 A
